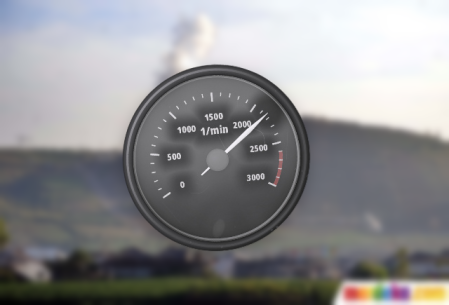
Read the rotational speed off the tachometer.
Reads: 2150 rpm
